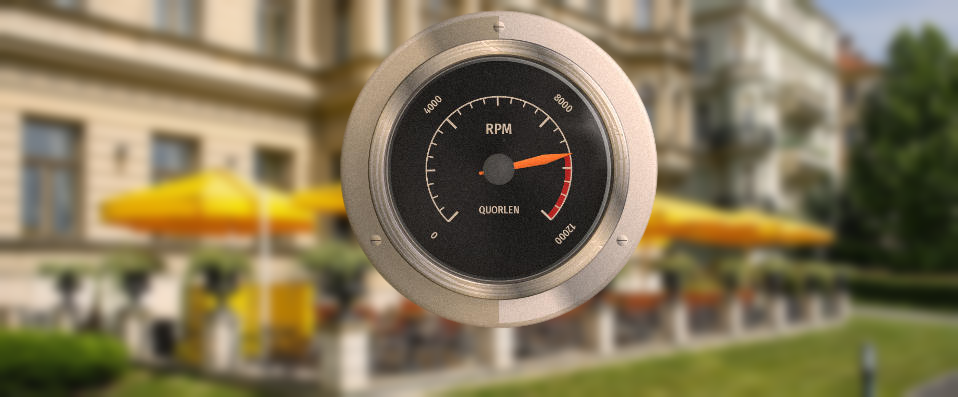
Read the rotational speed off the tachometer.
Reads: 9500 rpm
